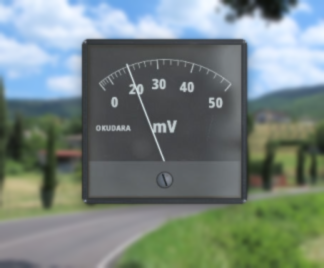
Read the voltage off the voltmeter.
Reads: 20 mV
